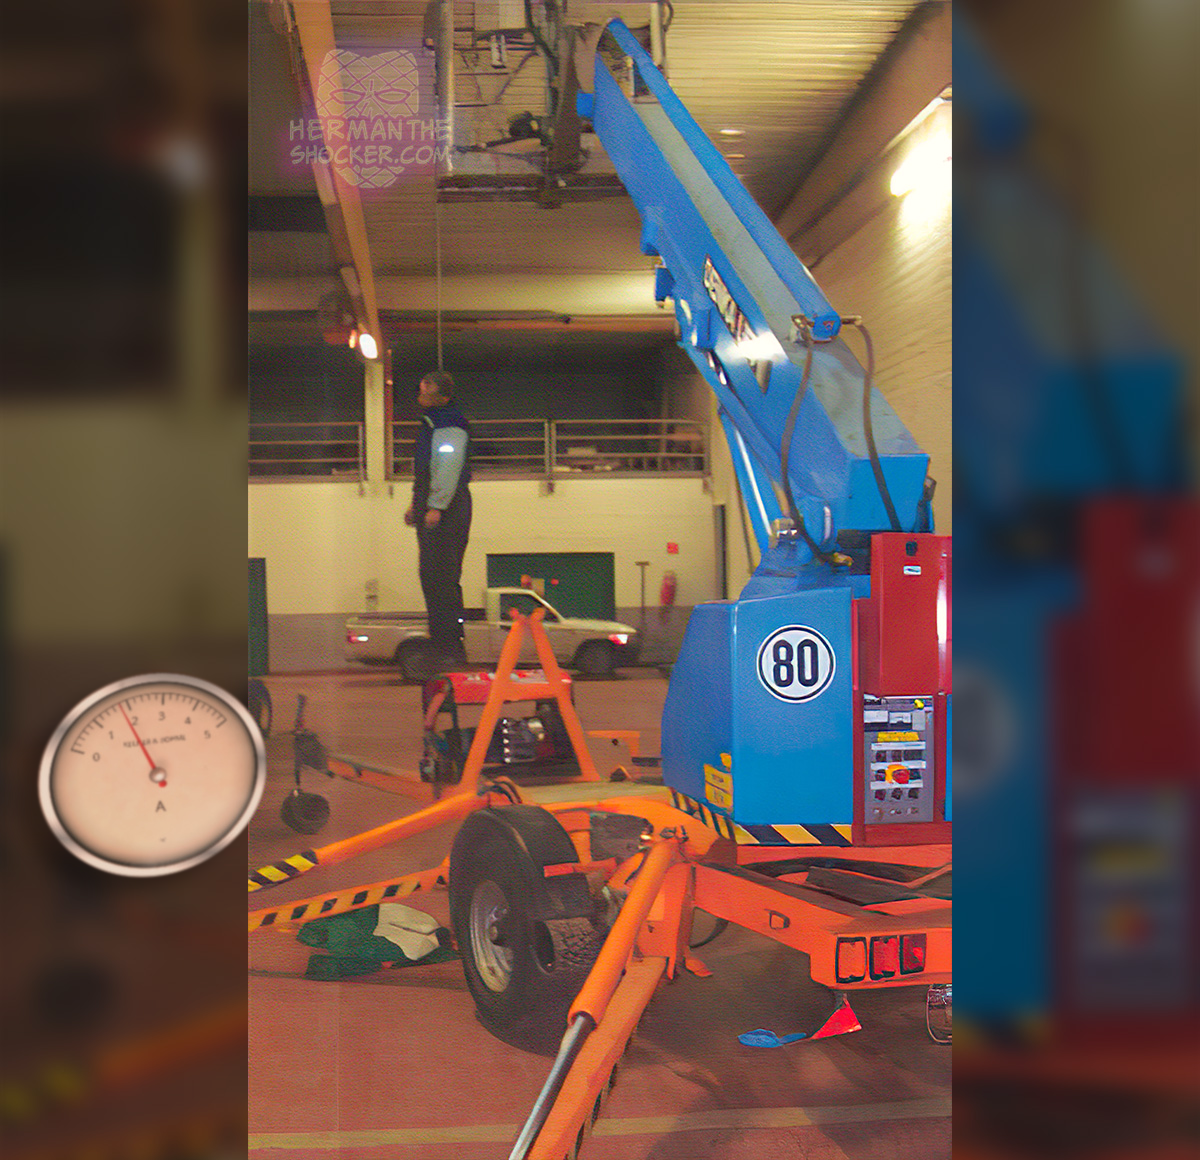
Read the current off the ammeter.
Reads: 1.8 A
